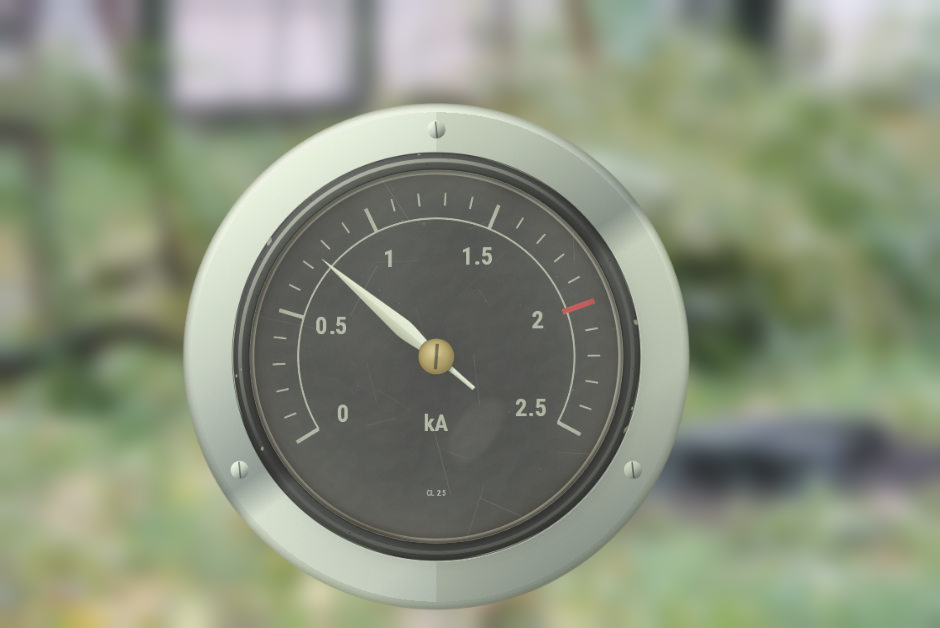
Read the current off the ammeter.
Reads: 0.75 kA
